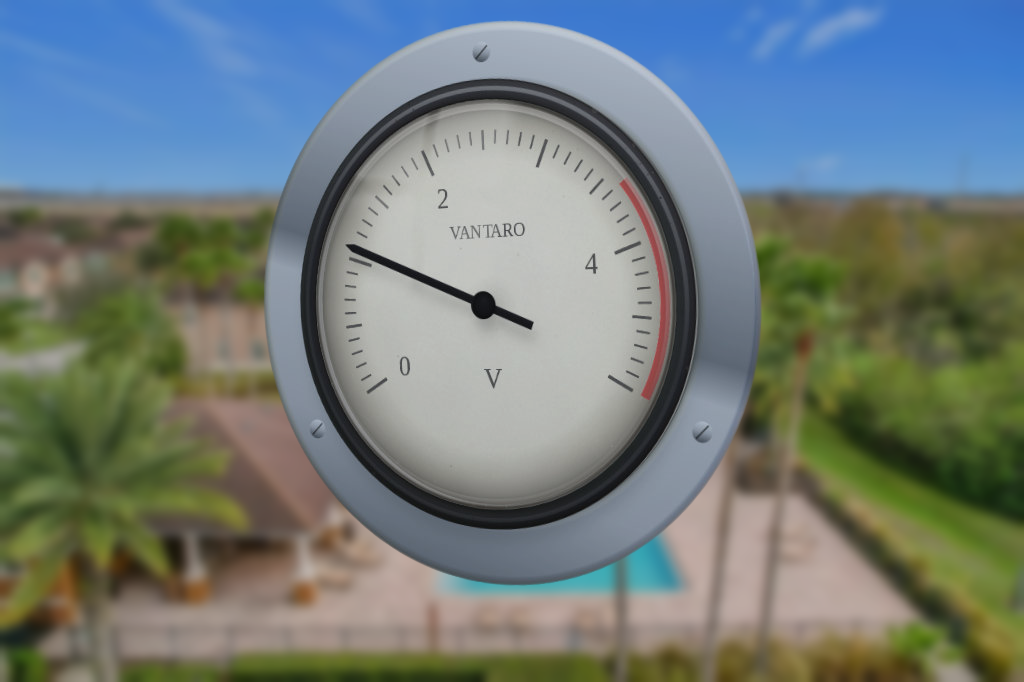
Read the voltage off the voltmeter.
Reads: 1.1 V
